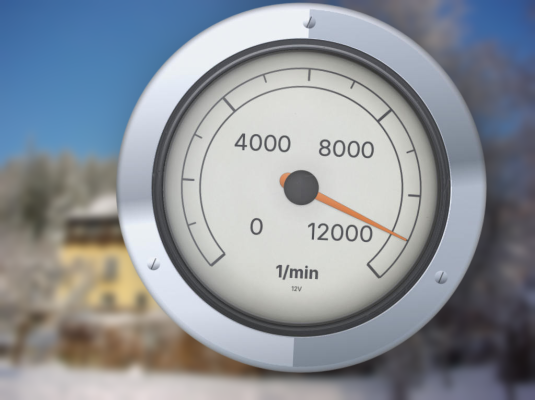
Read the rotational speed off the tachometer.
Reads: 11000 rpm
